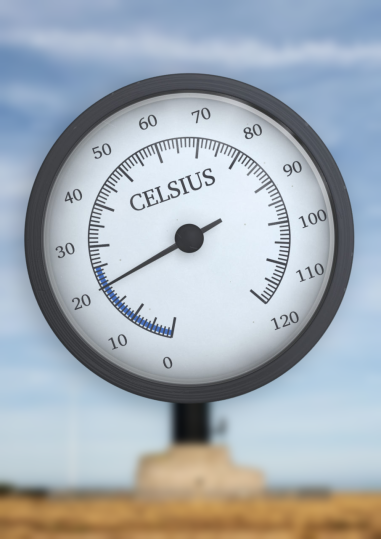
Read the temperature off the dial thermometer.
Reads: 20 °C
